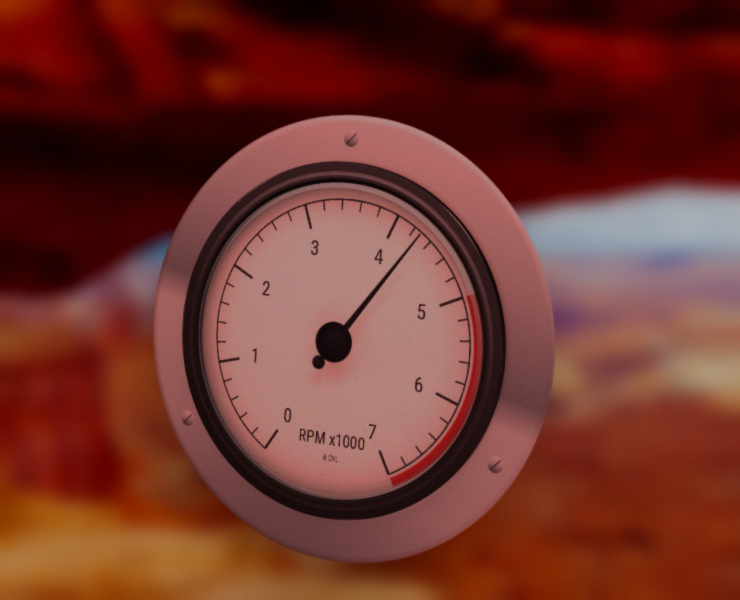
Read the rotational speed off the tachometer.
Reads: 4300 rpm
